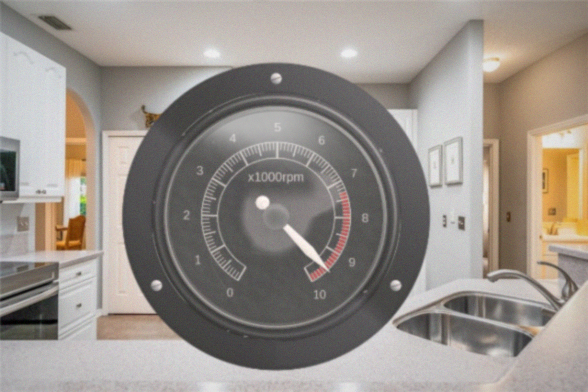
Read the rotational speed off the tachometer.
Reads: 9500 rpm
